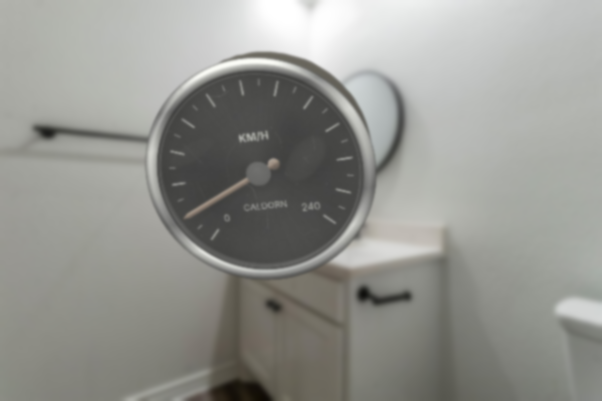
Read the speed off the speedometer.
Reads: 20 km/h
